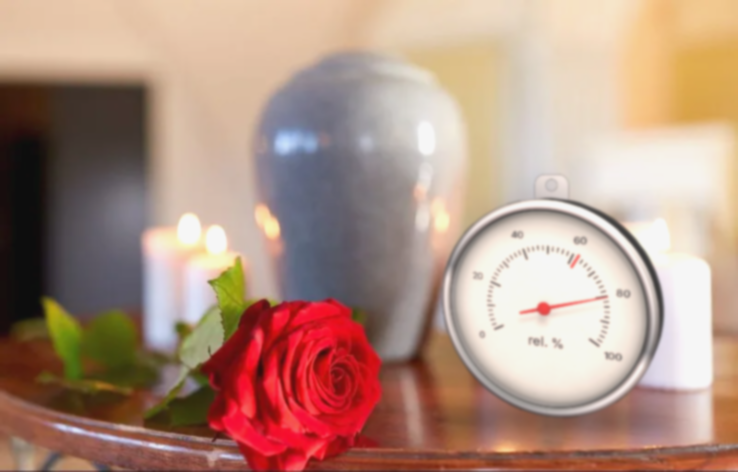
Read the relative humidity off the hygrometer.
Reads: 80 %
